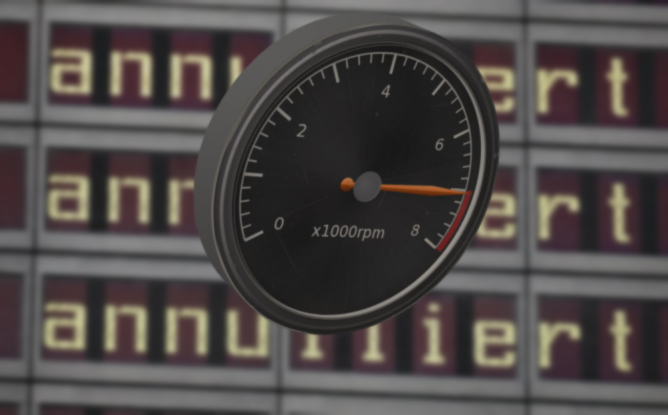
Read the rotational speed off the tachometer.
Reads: 7000 rpm
